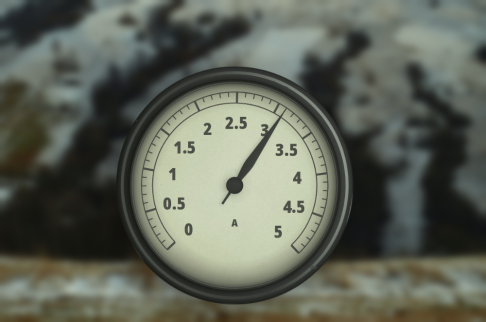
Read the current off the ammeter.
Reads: 3.1 A
